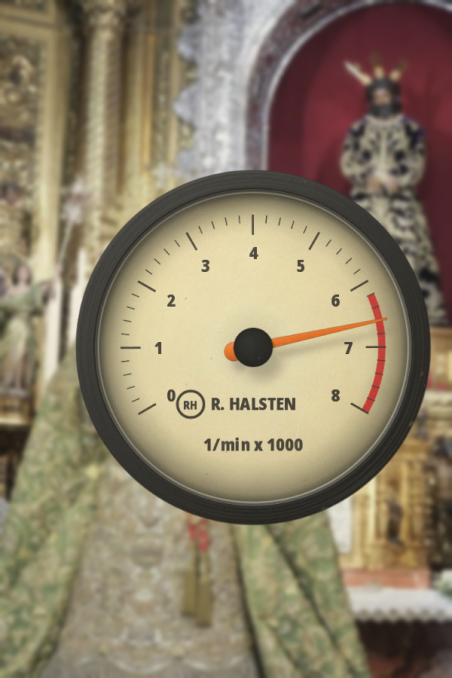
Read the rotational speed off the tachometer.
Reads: 6600 rpm
